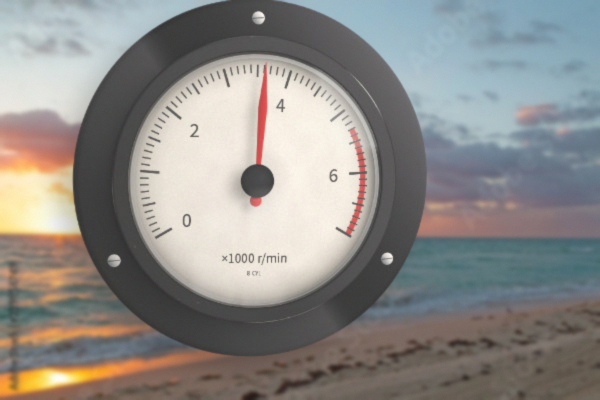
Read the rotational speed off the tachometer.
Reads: 3600 rpm
